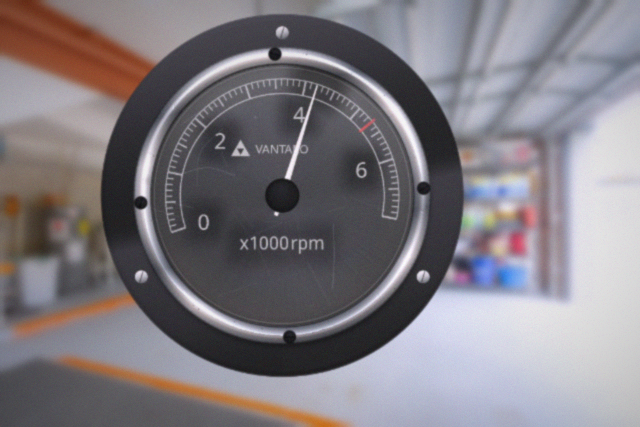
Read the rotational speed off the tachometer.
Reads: 4200 rpm
